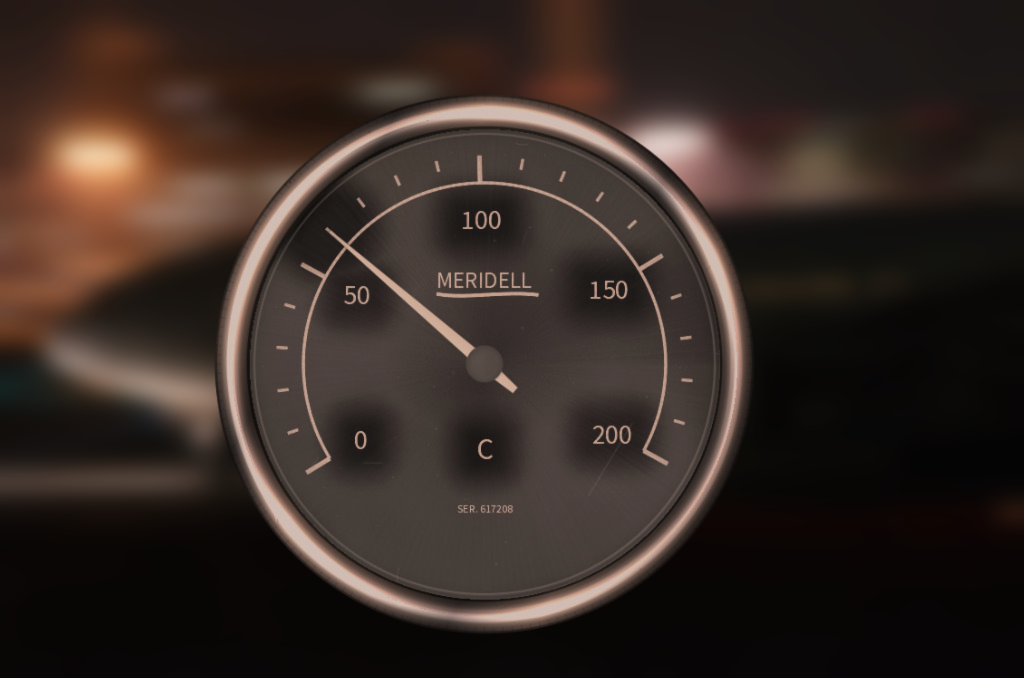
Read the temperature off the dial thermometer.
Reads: 60 °C
